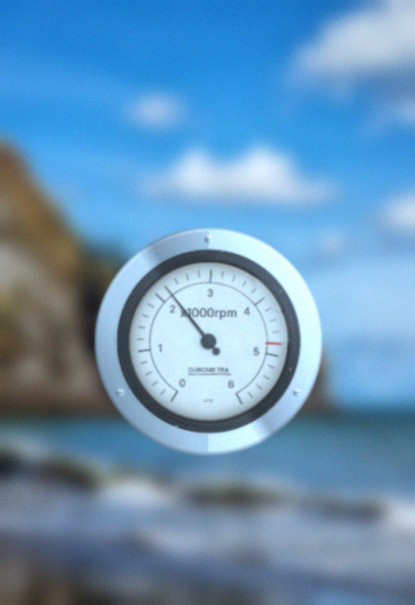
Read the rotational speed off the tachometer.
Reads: 2200 rpm
